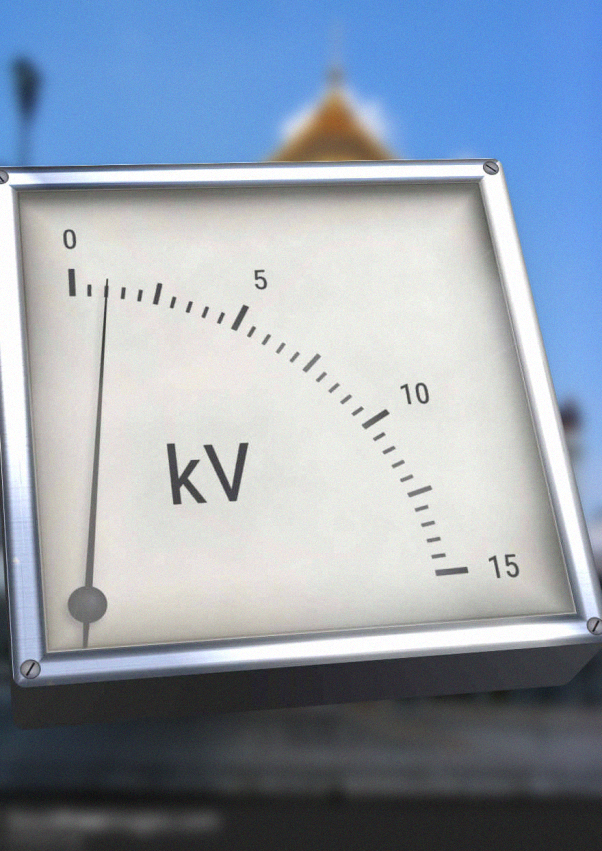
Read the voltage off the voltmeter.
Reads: 1 kV
